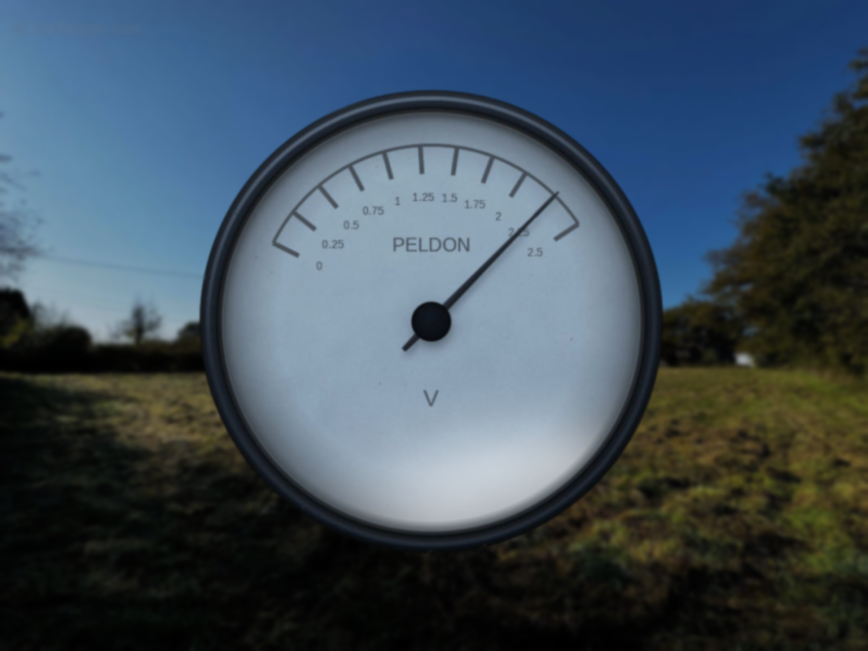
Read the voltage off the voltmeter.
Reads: 2.25 V
